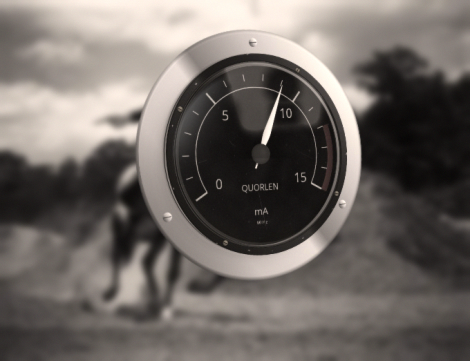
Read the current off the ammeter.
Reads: 9 mA
